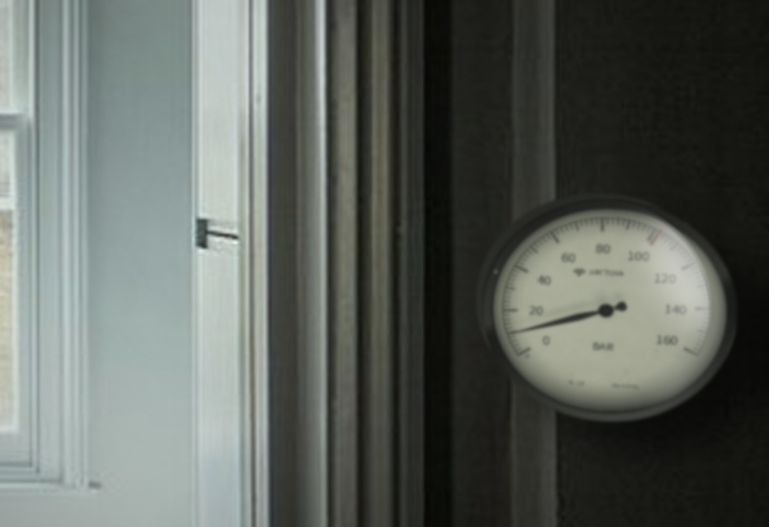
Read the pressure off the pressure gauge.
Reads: 10 bar
